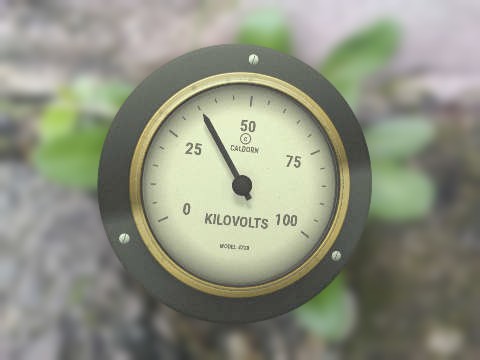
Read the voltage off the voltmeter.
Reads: 35 kV
